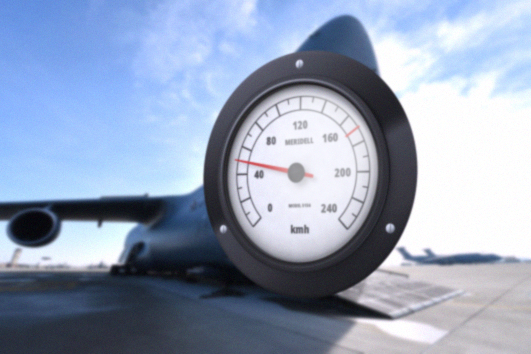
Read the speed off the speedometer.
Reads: 50 km/h
